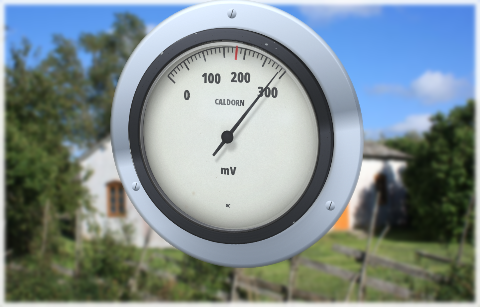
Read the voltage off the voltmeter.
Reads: 290 mV
